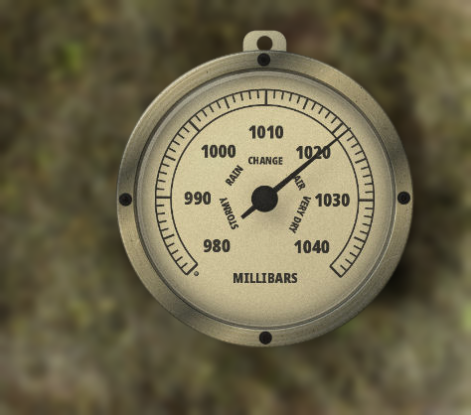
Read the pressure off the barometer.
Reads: 1021 mbar
